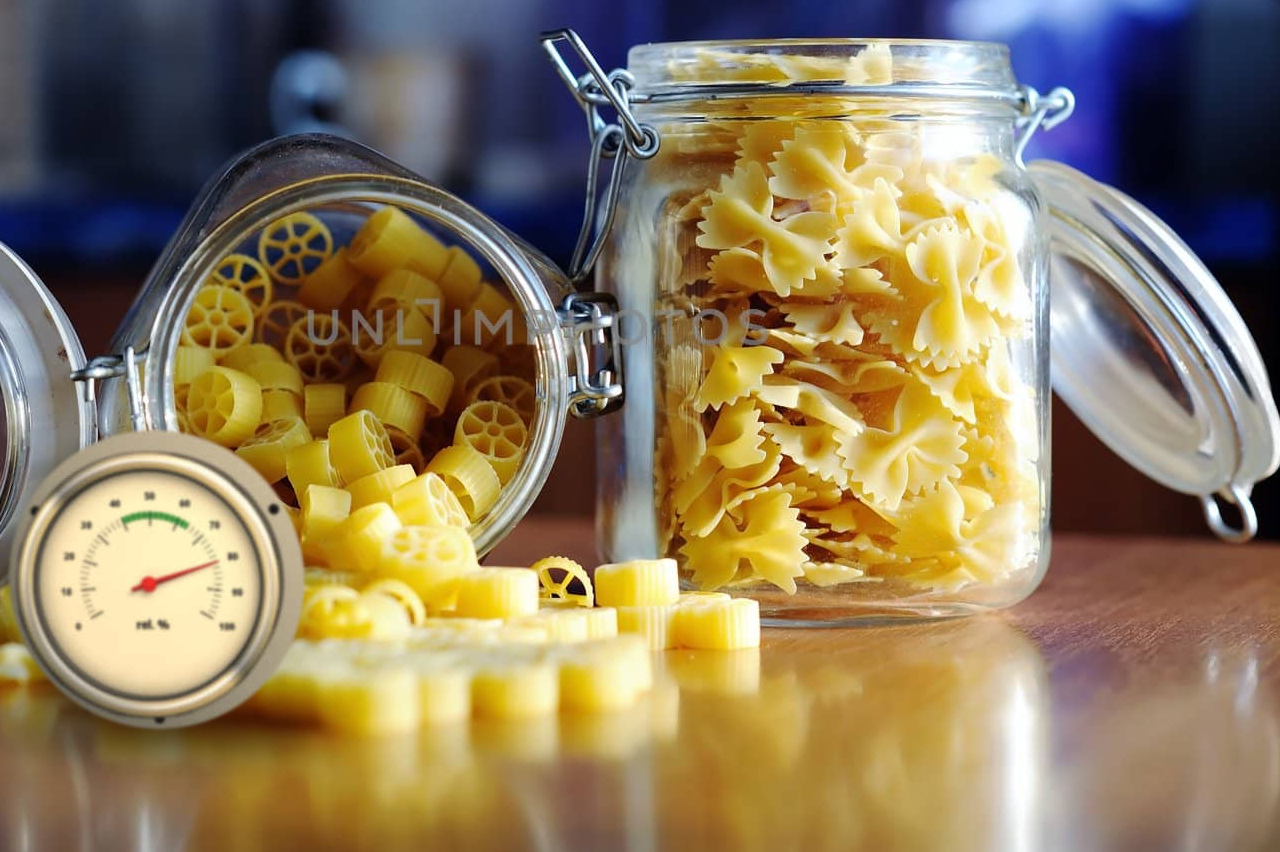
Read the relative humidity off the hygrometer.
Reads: 80 %
